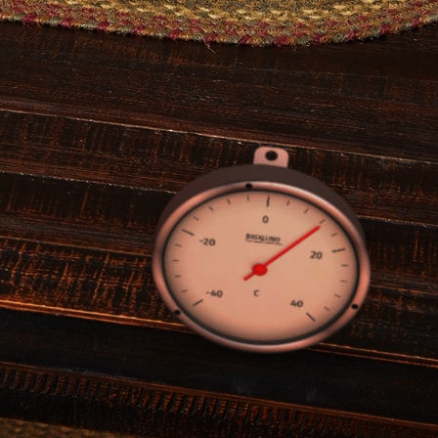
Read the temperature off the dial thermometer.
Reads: 12 °C
